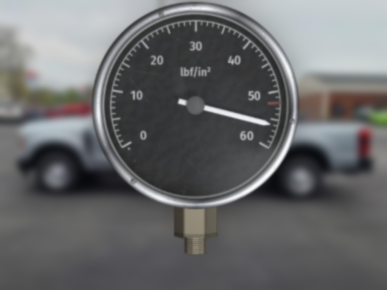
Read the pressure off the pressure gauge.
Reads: 56 psi
